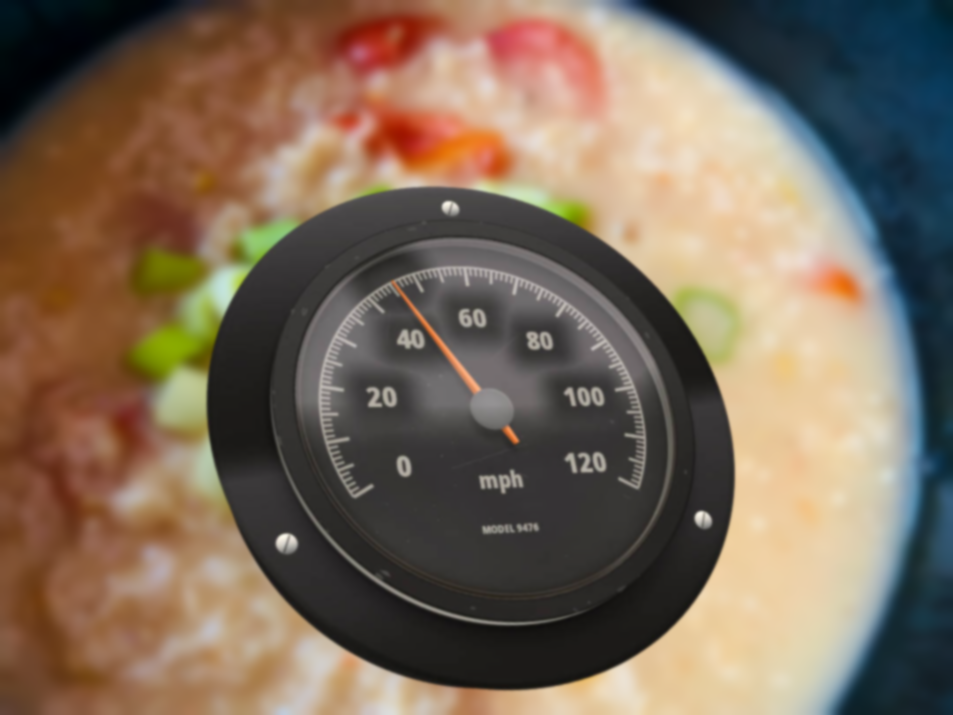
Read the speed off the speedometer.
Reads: 45 mph
